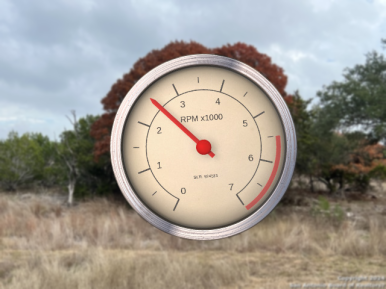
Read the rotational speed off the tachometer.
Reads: 2500 rpm
